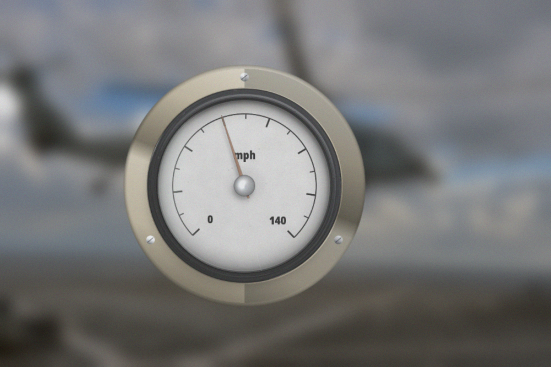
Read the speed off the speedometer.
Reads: 60 mph
